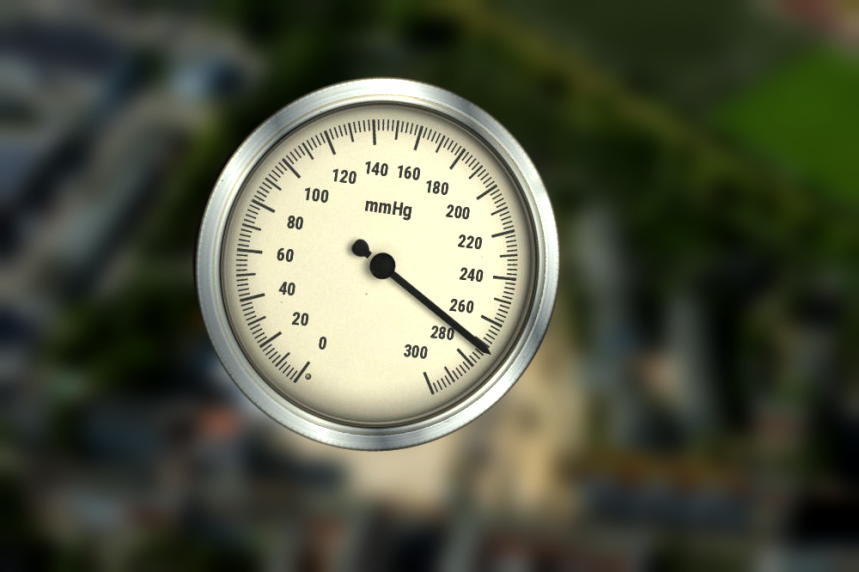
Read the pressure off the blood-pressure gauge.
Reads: 272 mmHg
